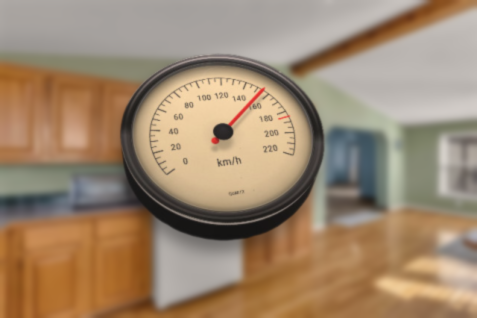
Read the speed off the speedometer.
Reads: 155 km/h
